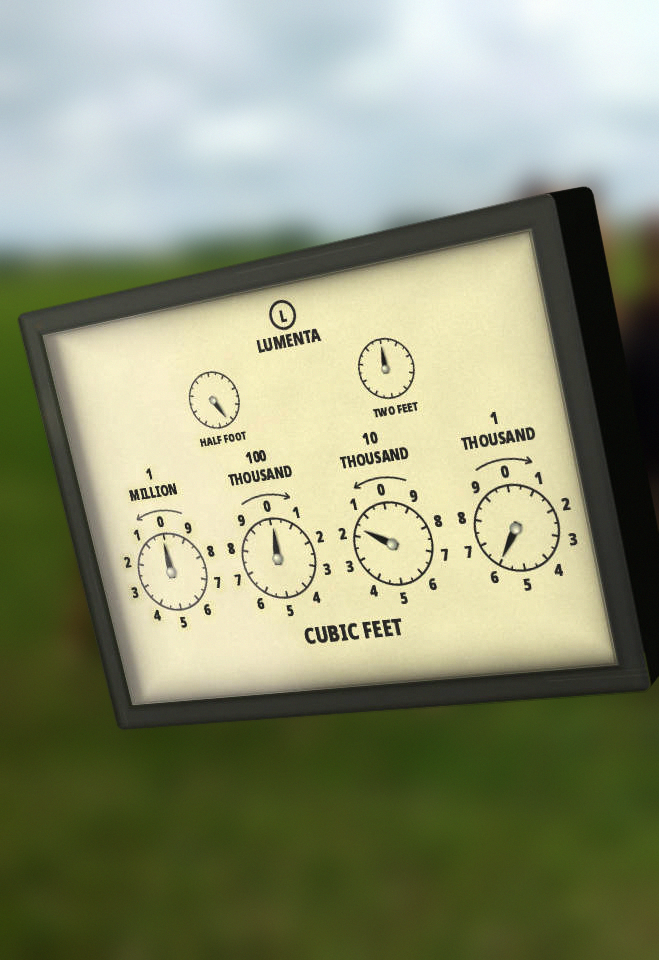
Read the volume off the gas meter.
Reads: 1600 ft³
